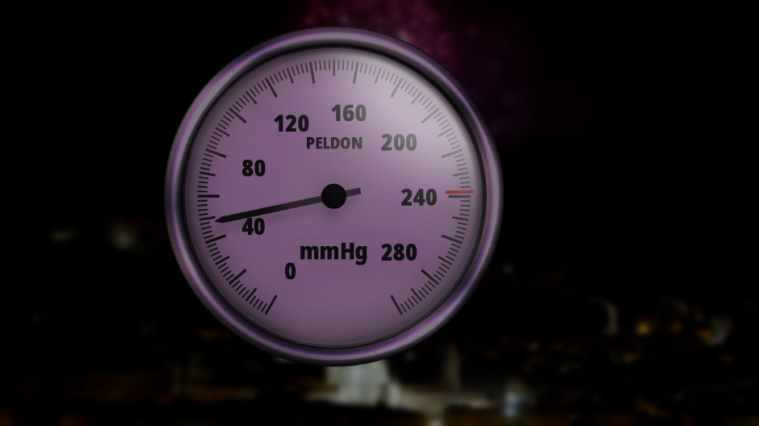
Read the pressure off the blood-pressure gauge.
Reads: 48 mmHg
